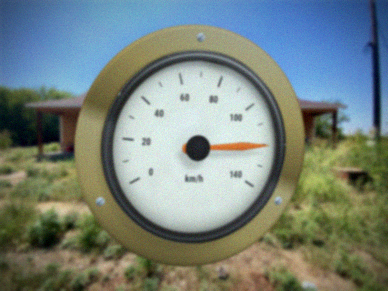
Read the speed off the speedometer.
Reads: 120 km/h
